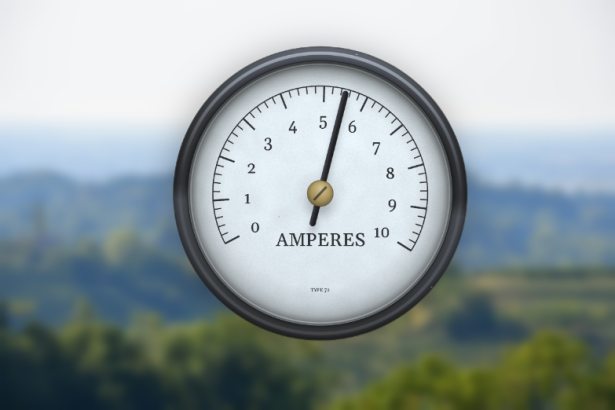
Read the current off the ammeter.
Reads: 5.5 A
